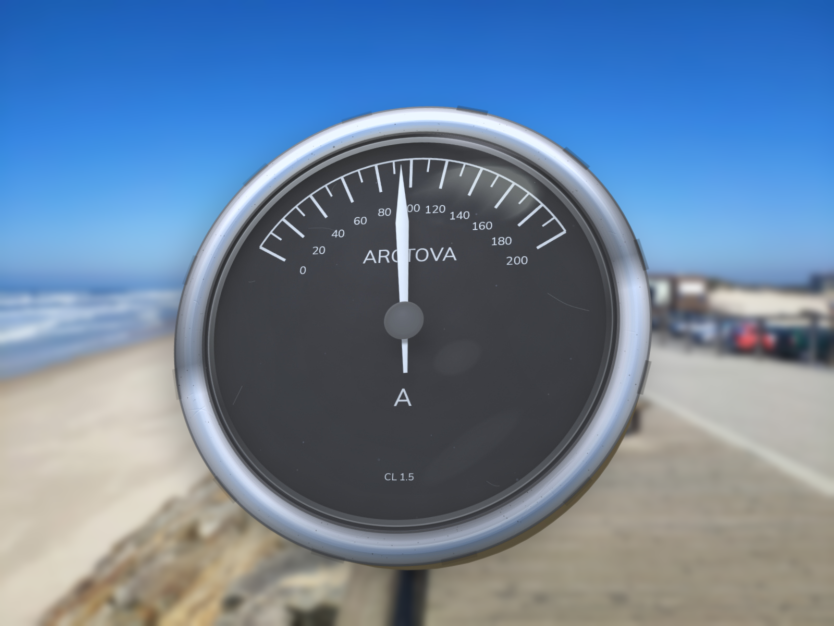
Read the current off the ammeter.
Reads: 95 A
